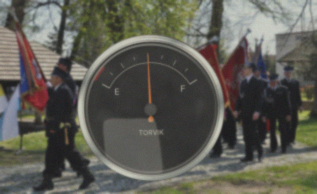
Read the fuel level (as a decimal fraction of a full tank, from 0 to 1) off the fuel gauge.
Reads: 0.5
